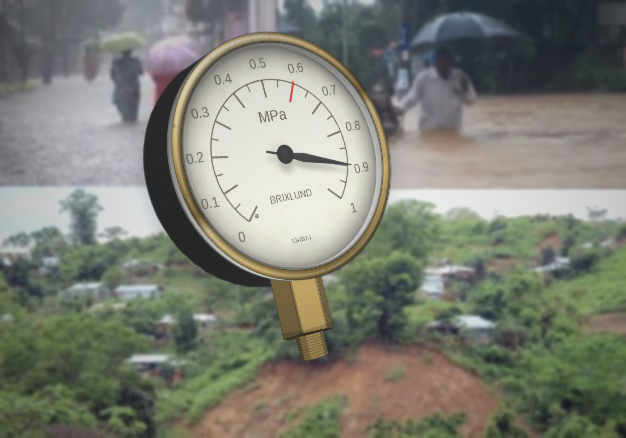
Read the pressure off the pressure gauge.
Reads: 0.9 MPa
